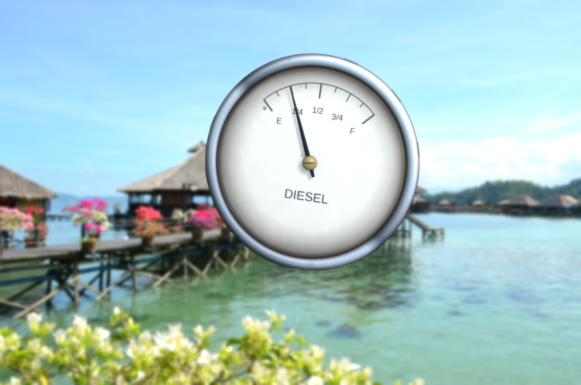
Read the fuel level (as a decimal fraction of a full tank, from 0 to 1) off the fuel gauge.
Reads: 0.25
